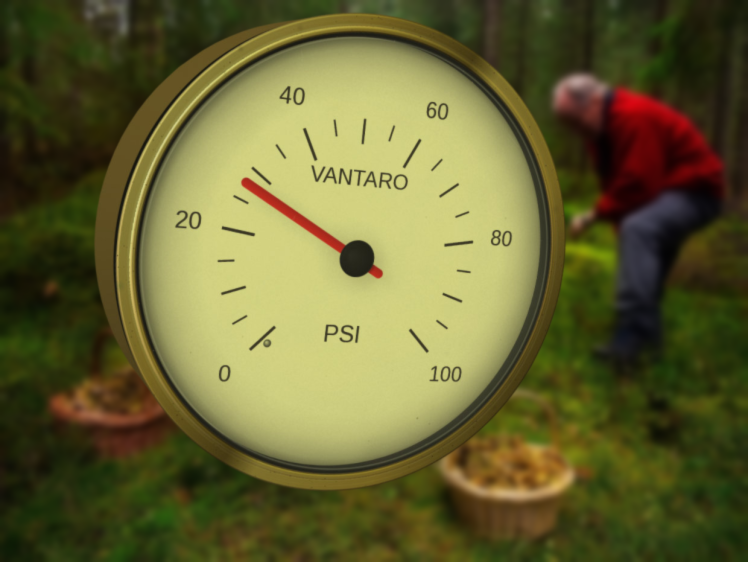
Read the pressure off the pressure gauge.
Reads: 27.5 psi
